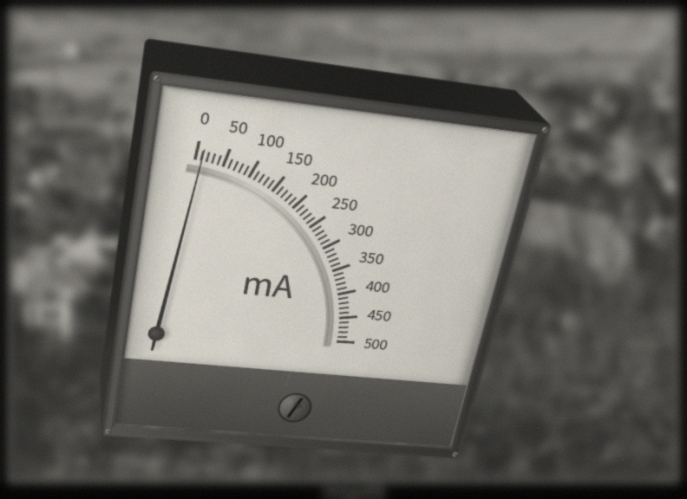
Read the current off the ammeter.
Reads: 10 mA
